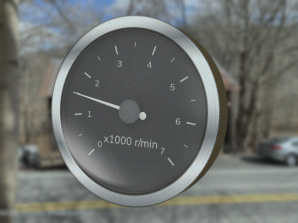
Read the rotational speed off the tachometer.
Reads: 1500 rpm
